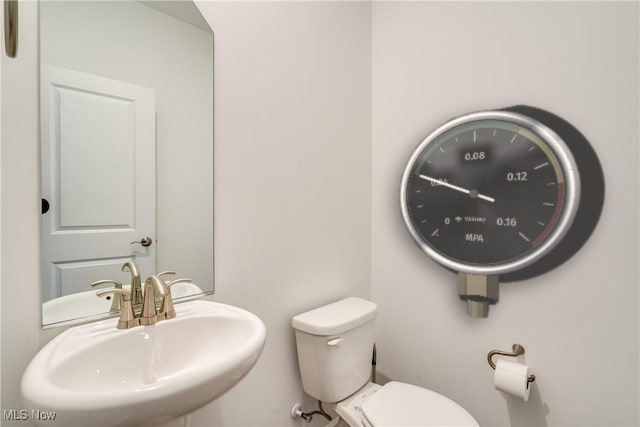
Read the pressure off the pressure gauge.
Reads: 0.04 MPa
